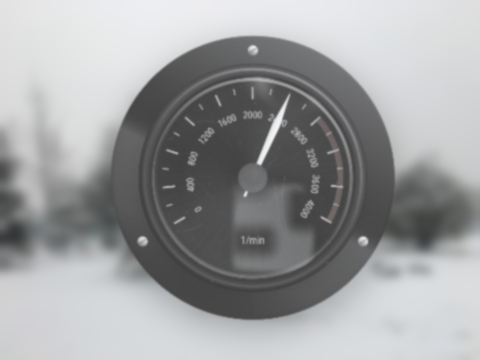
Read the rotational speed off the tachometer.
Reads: 2400 rpm
